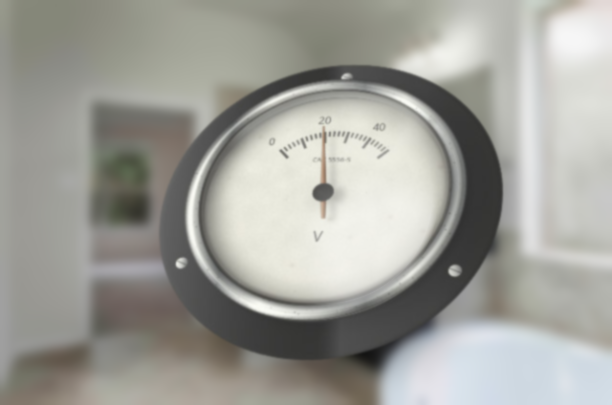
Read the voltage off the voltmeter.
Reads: 20 V
